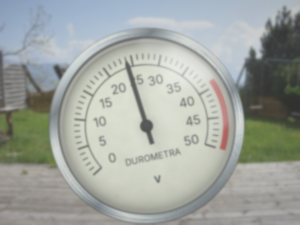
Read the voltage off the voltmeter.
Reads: 24 V
